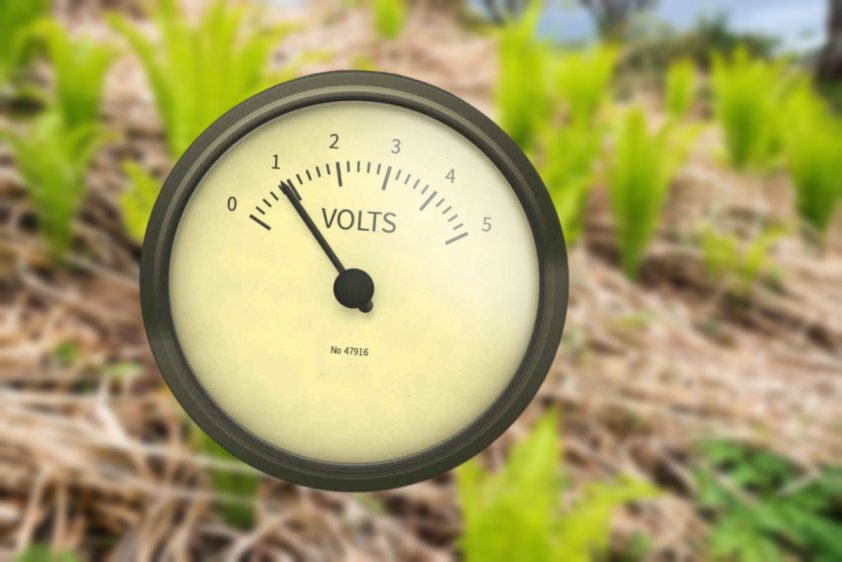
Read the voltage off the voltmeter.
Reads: 0.9 V
